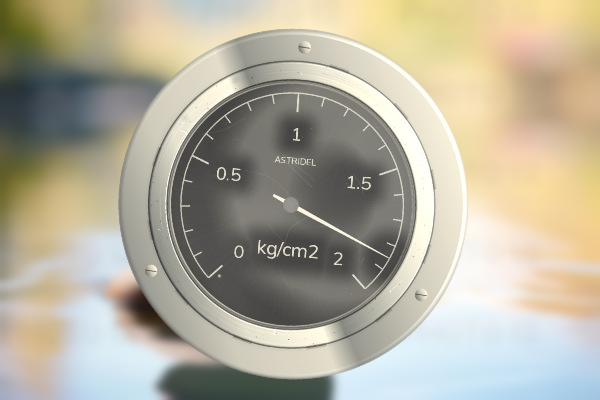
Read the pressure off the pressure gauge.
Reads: 1.85 kg/cm²
